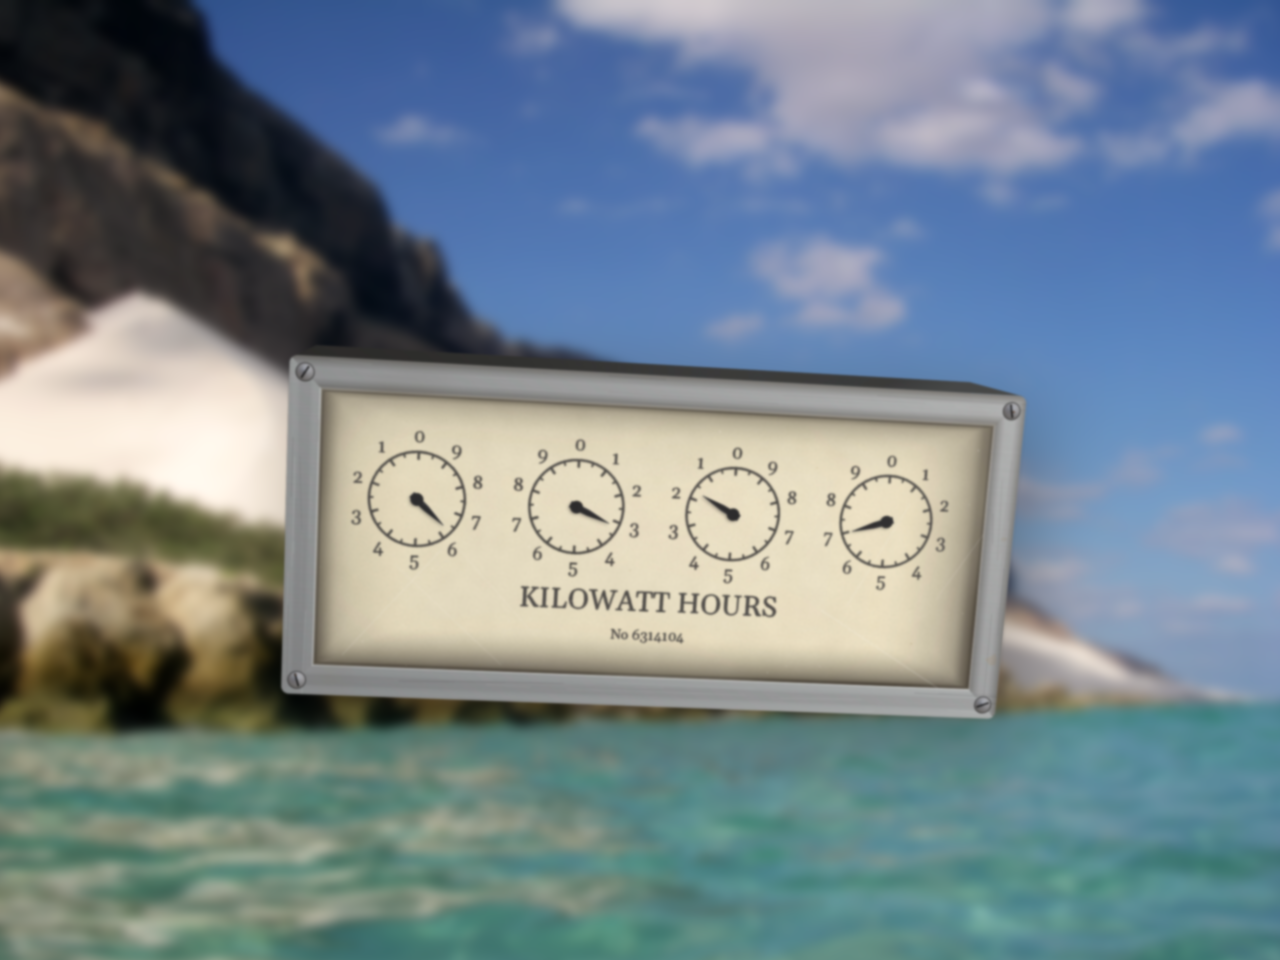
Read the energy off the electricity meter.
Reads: 6317 kWh
